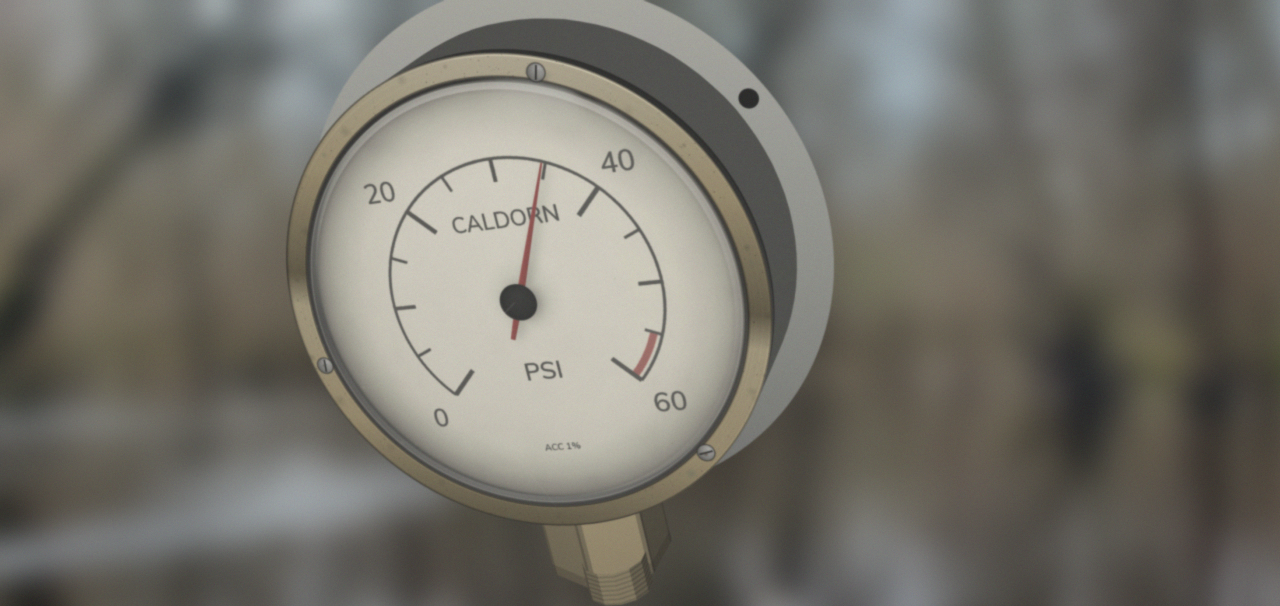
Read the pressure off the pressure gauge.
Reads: 35 psi
